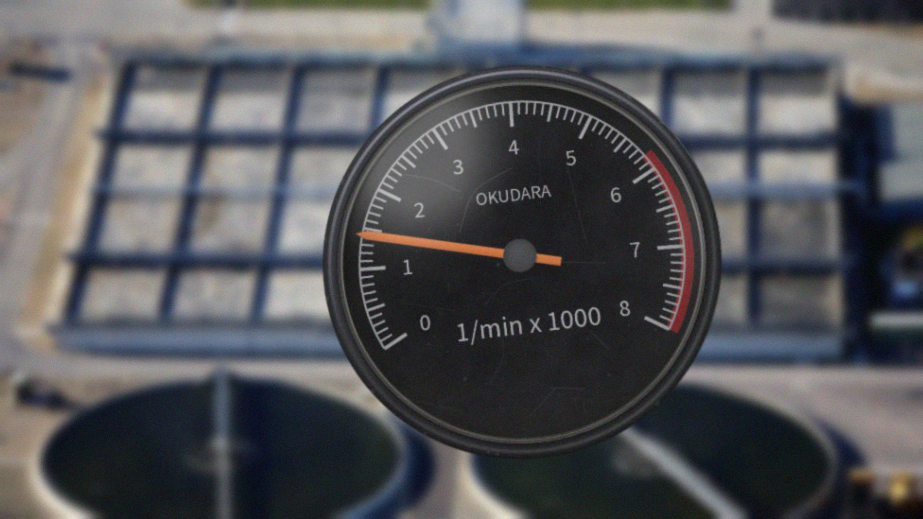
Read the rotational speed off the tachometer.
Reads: 1400 rpm
